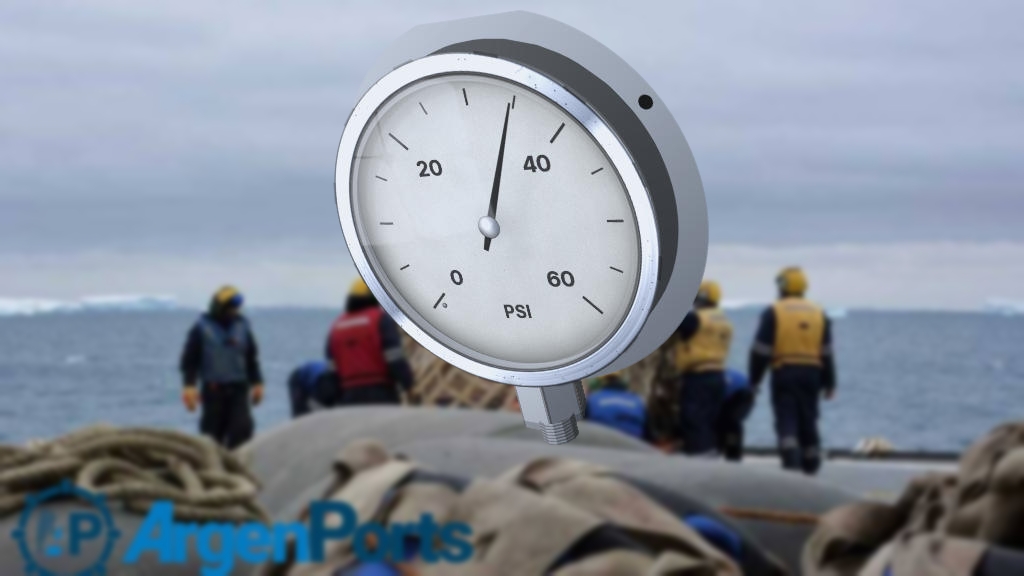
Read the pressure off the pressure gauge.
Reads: 35 psi
